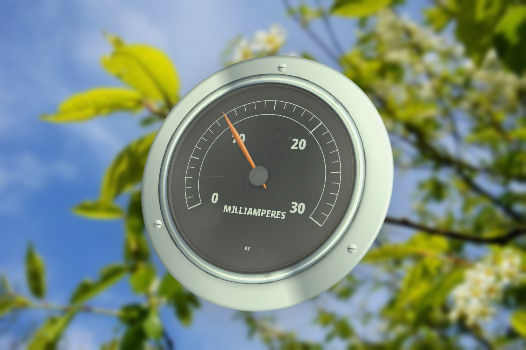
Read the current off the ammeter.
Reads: 10 mA
